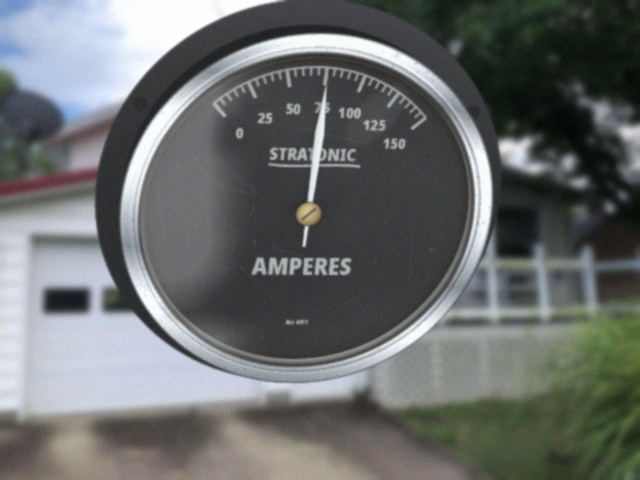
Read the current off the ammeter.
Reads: 75 A
